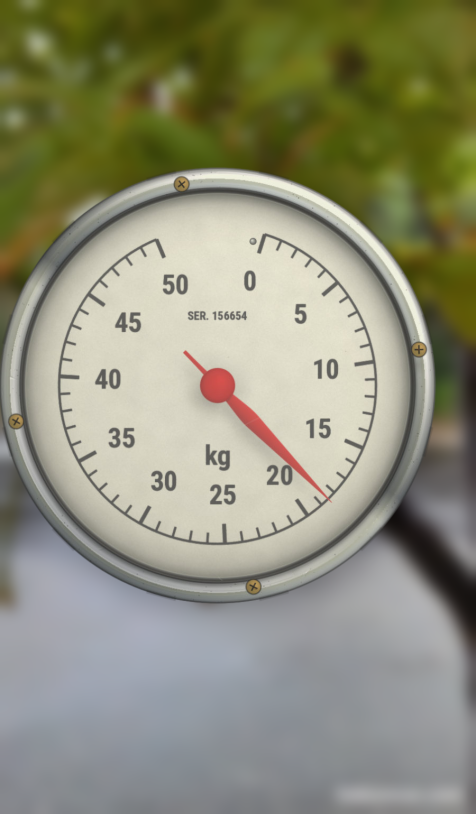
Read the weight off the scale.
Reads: 18.5 kg
